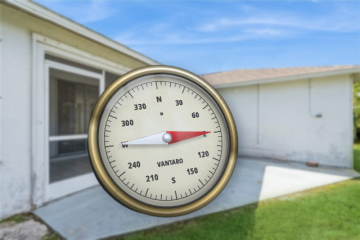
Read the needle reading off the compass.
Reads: 90 °
